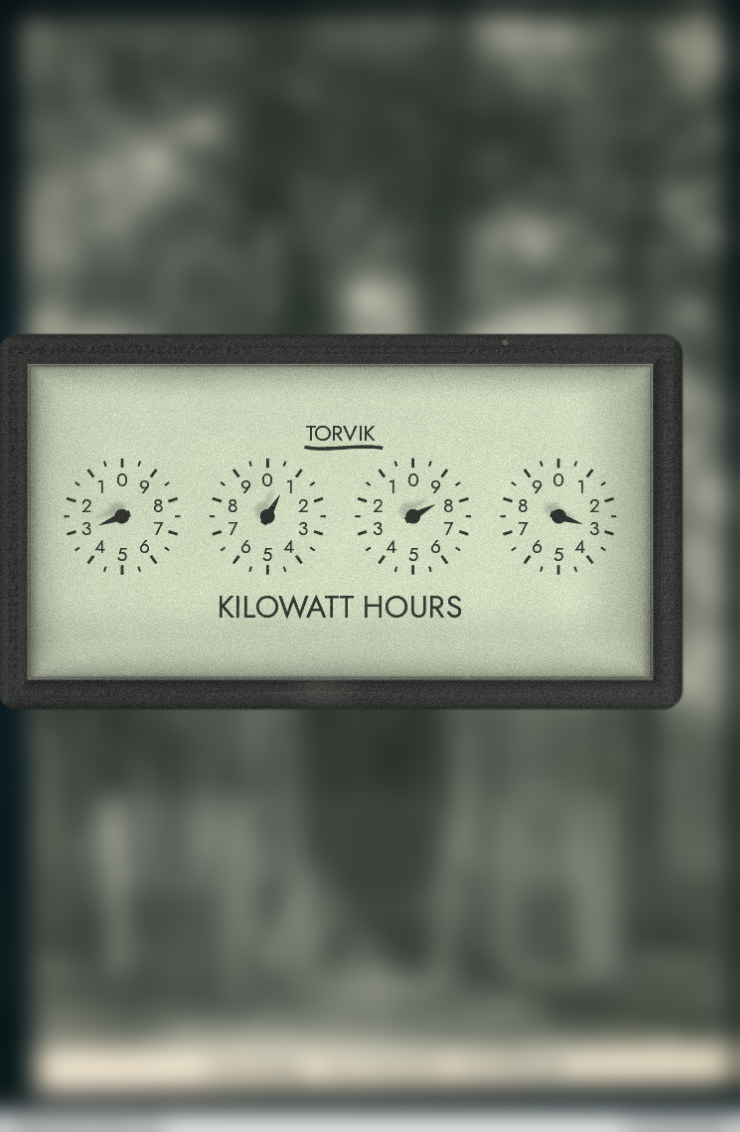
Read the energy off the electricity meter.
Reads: 3083 kWh
